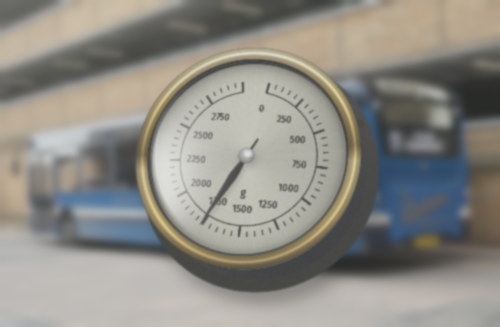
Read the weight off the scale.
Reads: 1750 g
